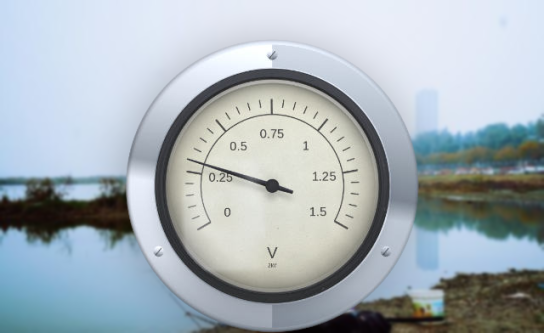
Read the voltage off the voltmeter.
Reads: 0.3 V
